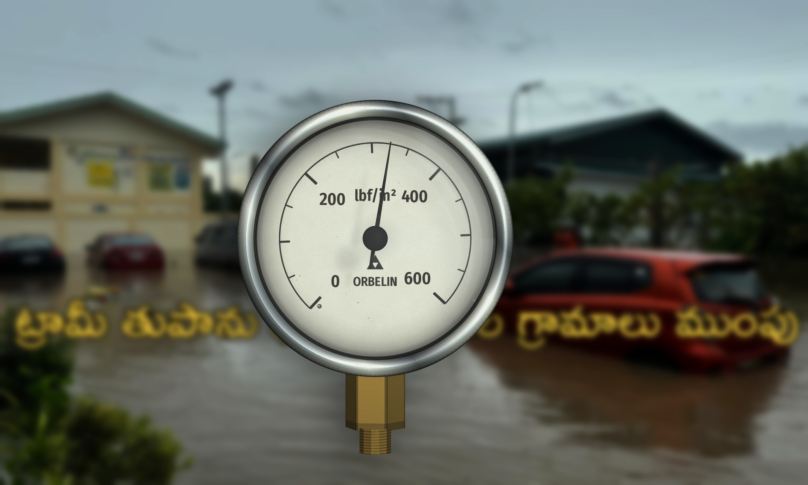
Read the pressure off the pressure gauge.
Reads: 325 psi
